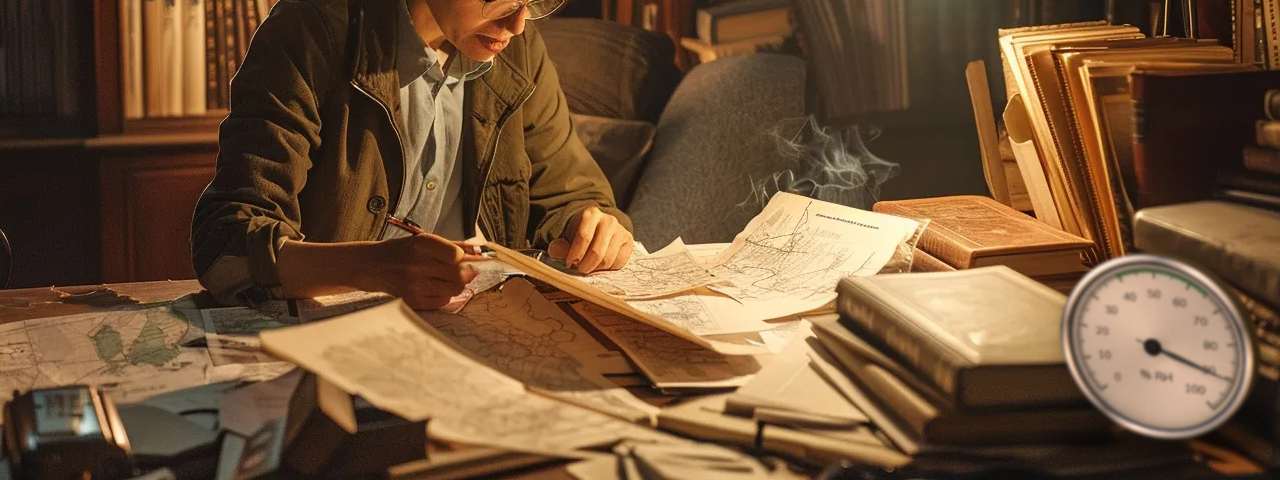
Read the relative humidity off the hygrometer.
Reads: 90 %
